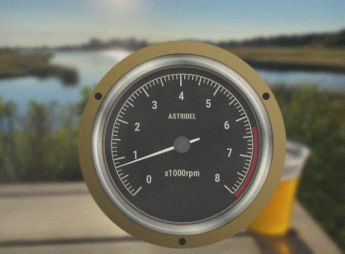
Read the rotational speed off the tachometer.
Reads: 800 rpm
